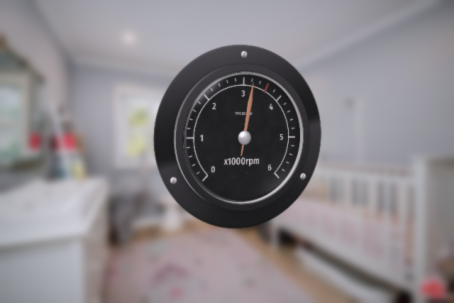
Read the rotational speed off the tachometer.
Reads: 3200 rpm
